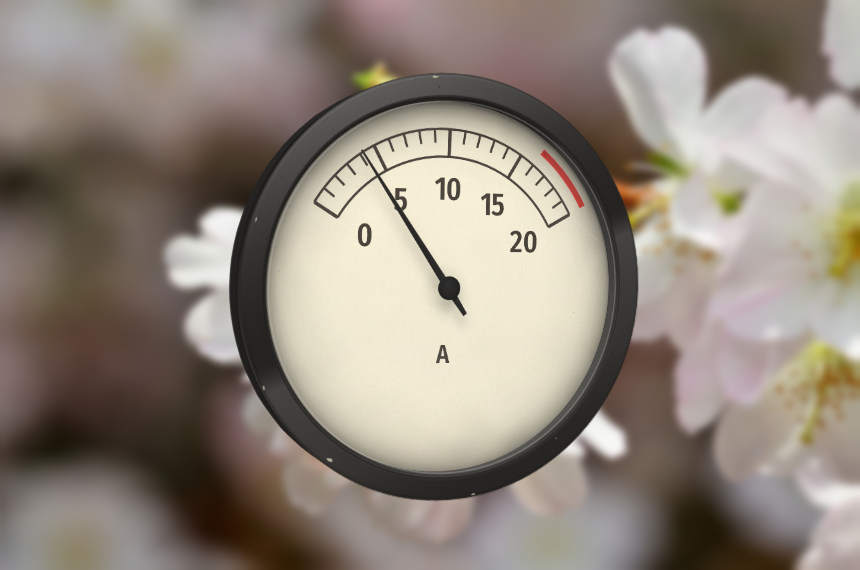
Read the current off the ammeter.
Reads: 4 A
